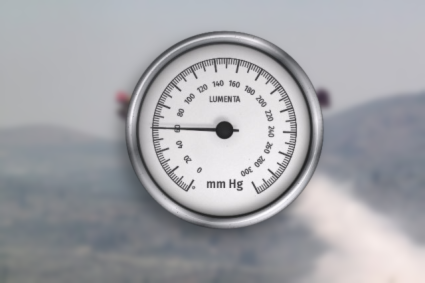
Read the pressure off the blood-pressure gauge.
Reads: 60 mmHg
